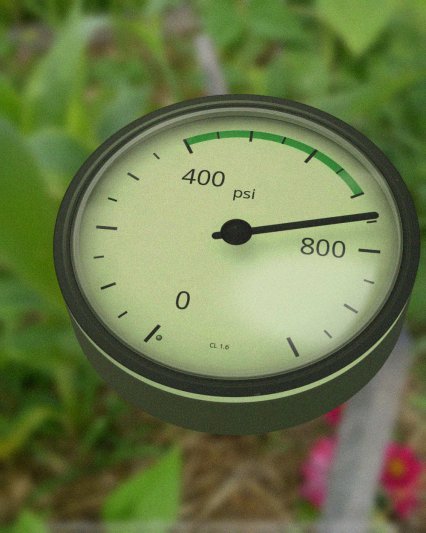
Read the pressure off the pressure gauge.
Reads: 750 psi
